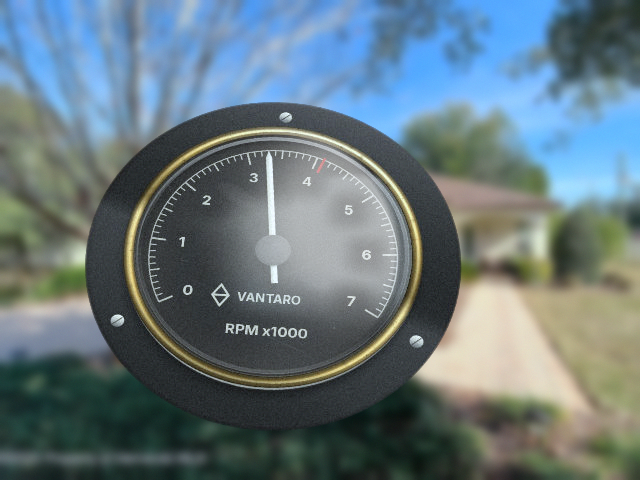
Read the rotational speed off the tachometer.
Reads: 3300 rpm
